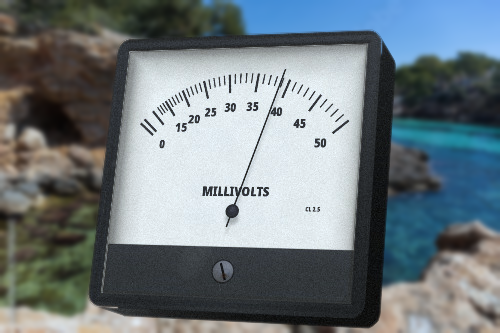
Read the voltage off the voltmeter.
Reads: 39 mV
